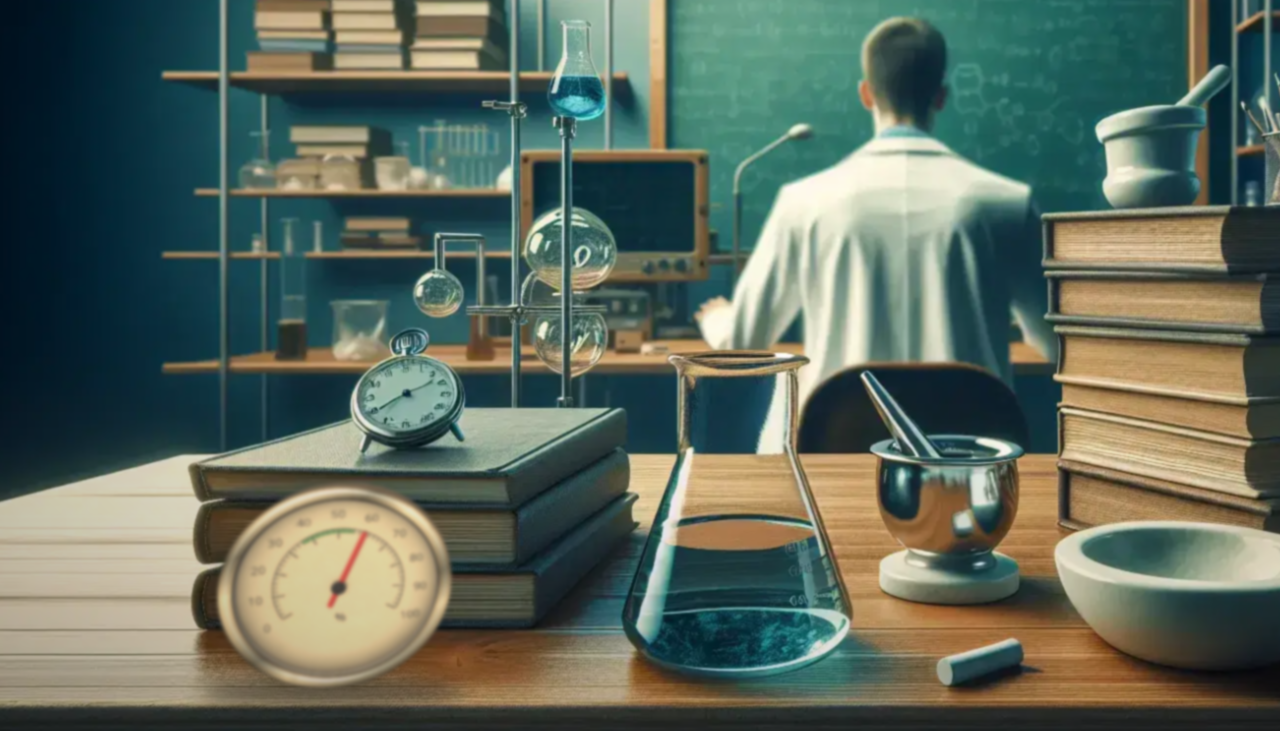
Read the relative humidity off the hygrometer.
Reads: 60 %
